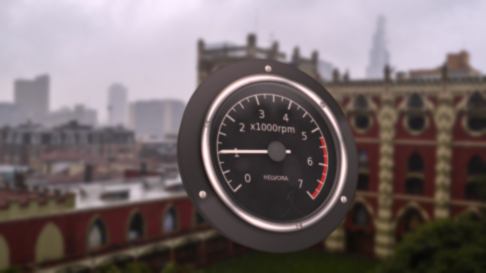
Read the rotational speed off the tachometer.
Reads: 1000 rpm
